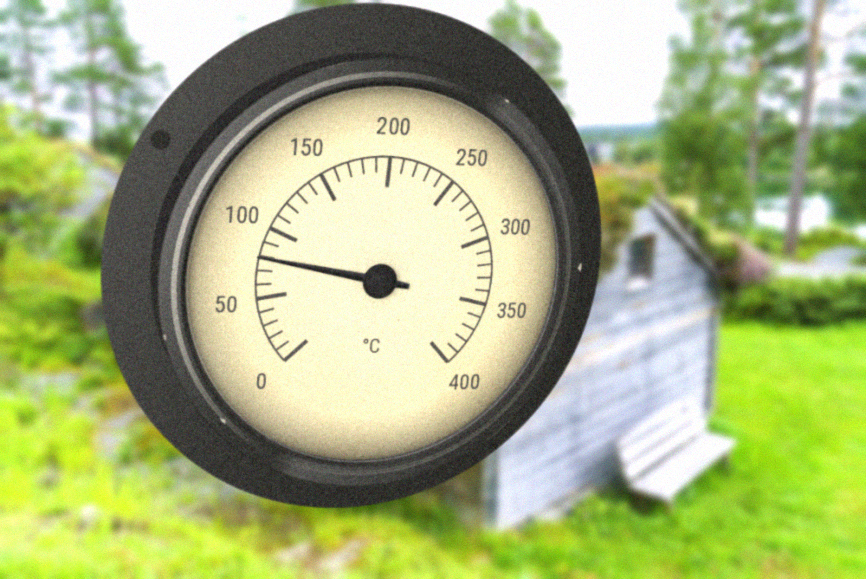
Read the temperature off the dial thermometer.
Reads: 80 °C
